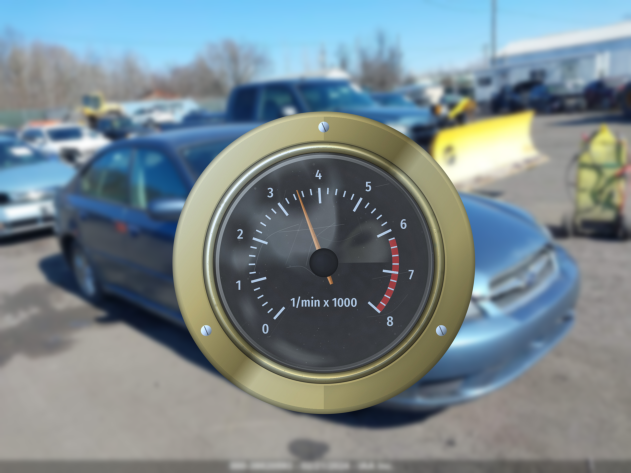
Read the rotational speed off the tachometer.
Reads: 3500 rpm
